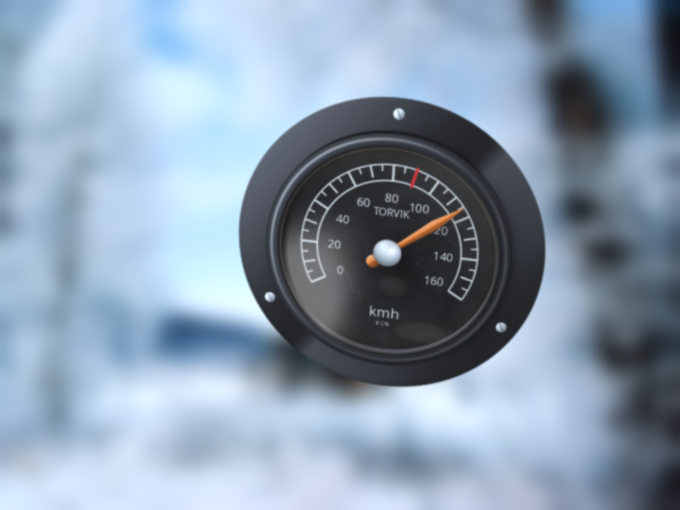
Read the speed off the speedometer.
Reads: 115 km/h
